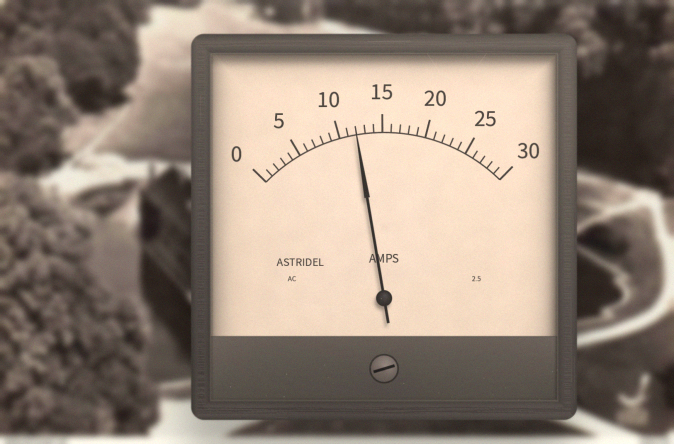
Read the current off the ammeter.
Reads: 12 A
